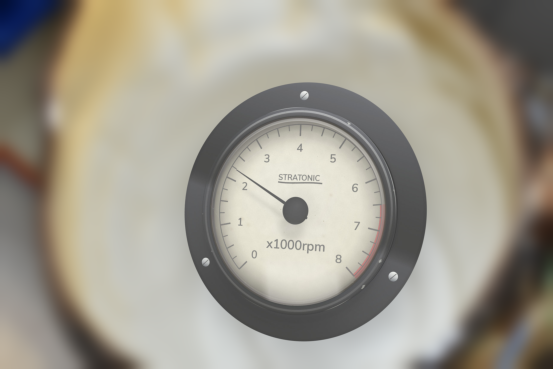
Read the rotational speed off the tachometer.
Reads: 2250 rpm
